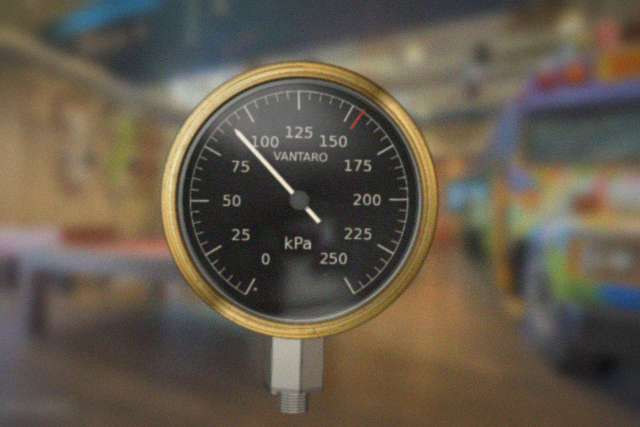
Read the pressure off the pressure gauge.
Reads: 90 kPa
